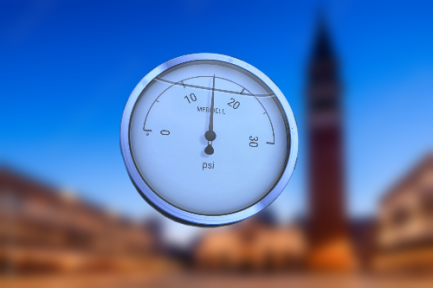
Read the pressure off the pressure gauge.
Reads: 15 psi
